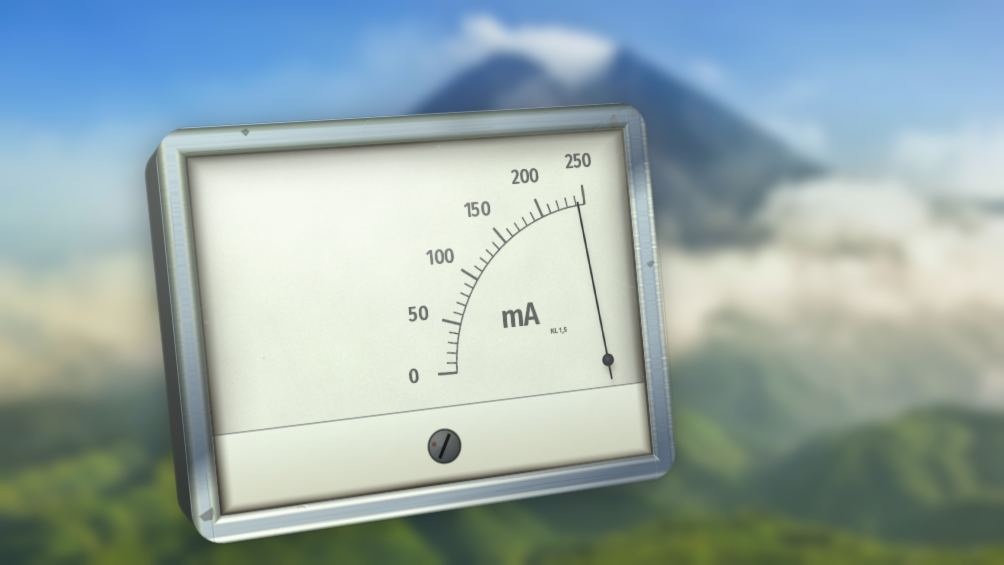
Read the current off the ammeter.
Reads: 240 mA
